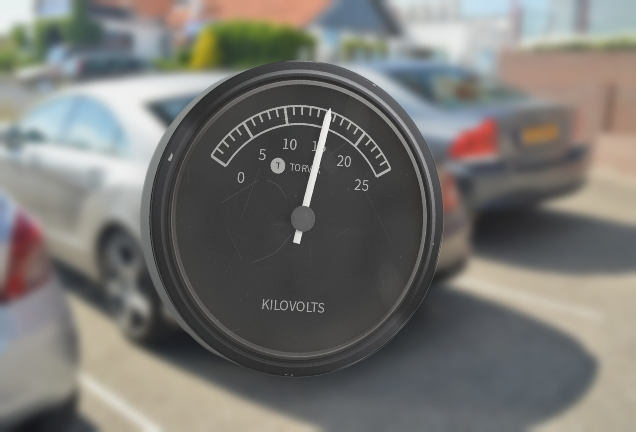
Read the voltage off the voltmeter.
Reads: 15 kV
